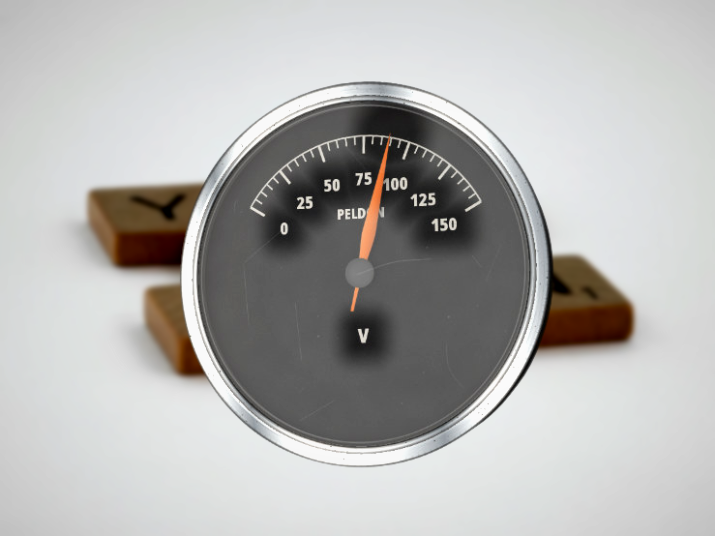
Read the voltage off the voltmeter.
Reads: 90 V
